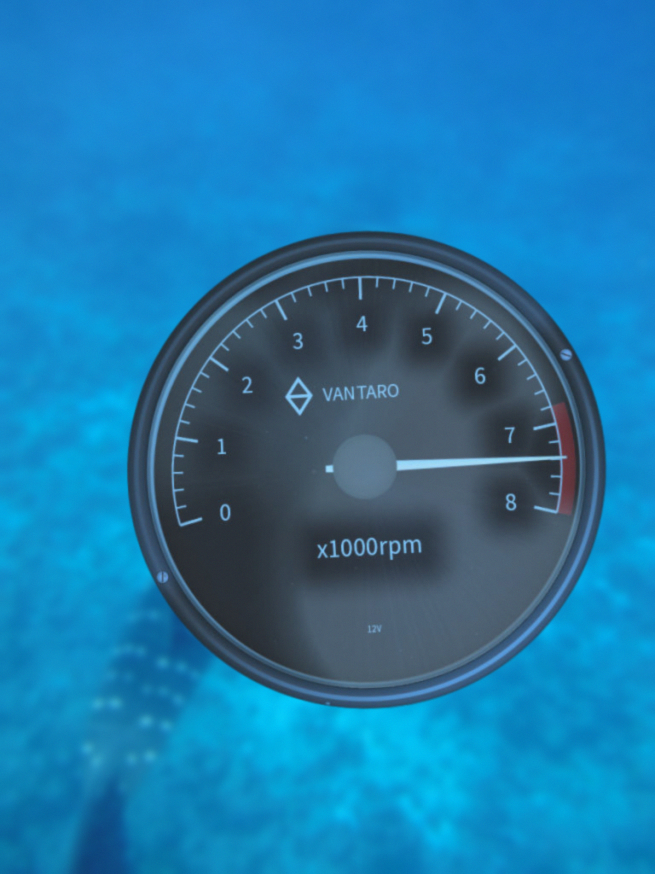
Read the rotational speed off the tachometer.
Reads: 7400 rpm
